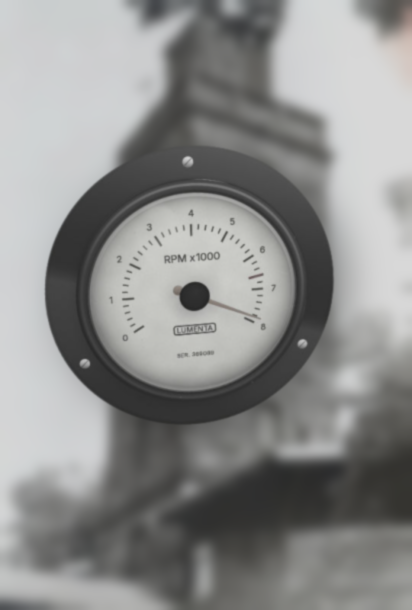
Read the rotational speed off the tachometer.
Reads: 7800 rpm
